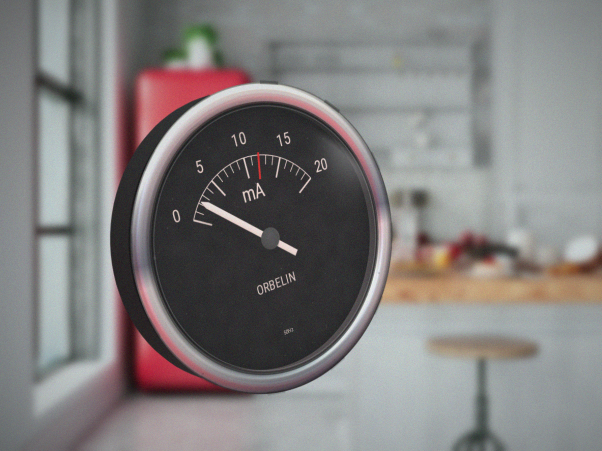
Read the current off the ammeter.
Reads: 2 mA
